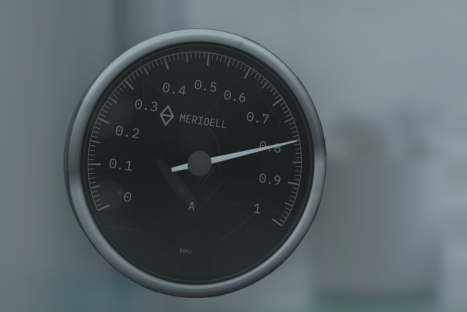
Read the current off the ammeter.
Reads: 0.8 A
